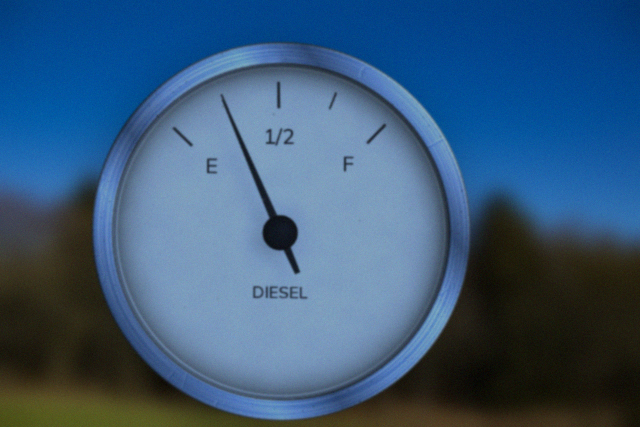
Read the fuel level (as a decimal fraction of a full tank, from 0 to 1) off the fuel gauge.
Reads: 0.25
